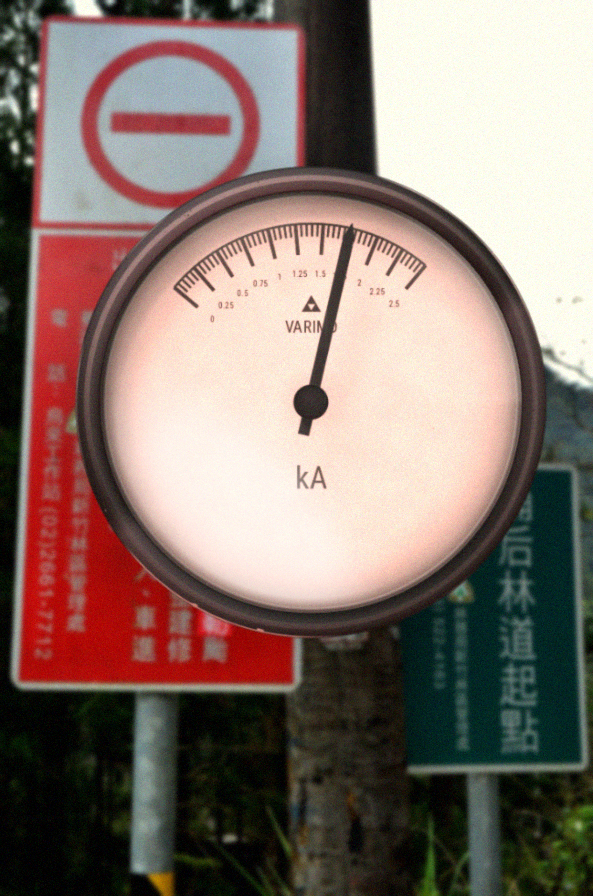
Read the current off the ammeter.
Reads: 1.75 kA
